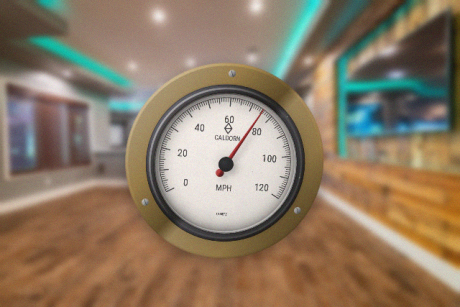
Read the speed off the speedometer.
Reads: 75 mph
